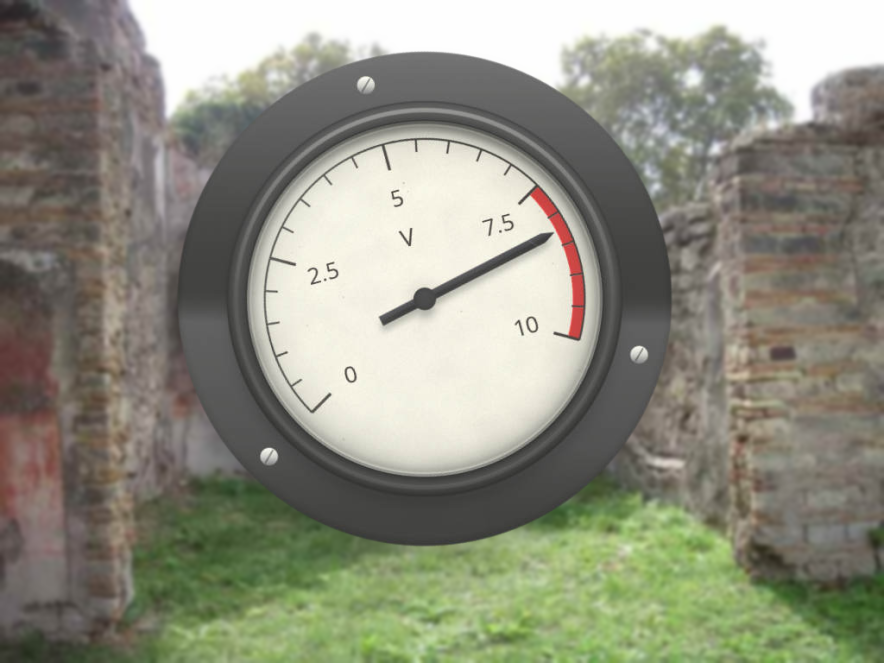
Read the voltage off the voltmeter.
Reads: 8.25 V
